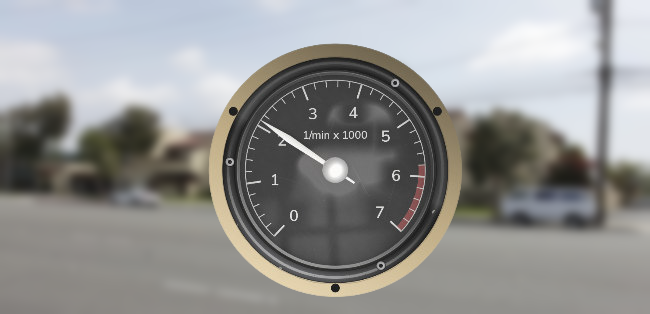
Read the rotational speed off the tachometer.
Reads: 2100 rpm
